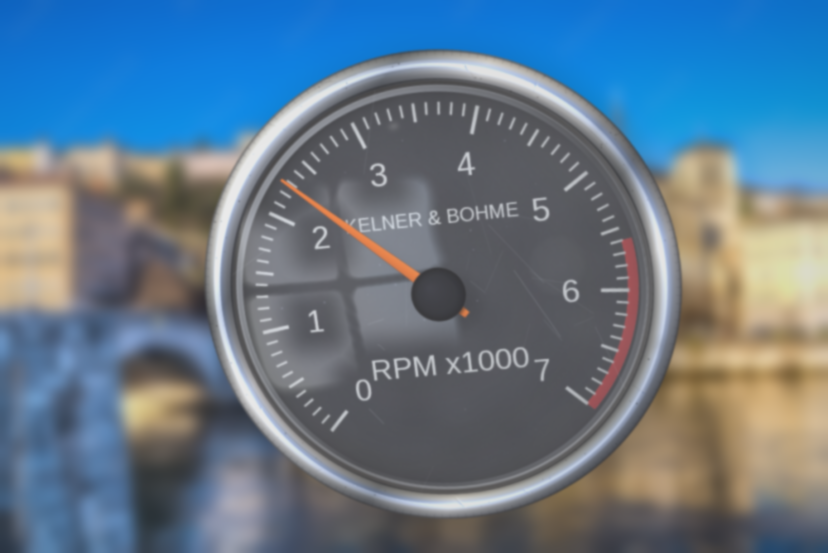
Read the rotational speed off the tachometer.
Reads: 2300 rpm
